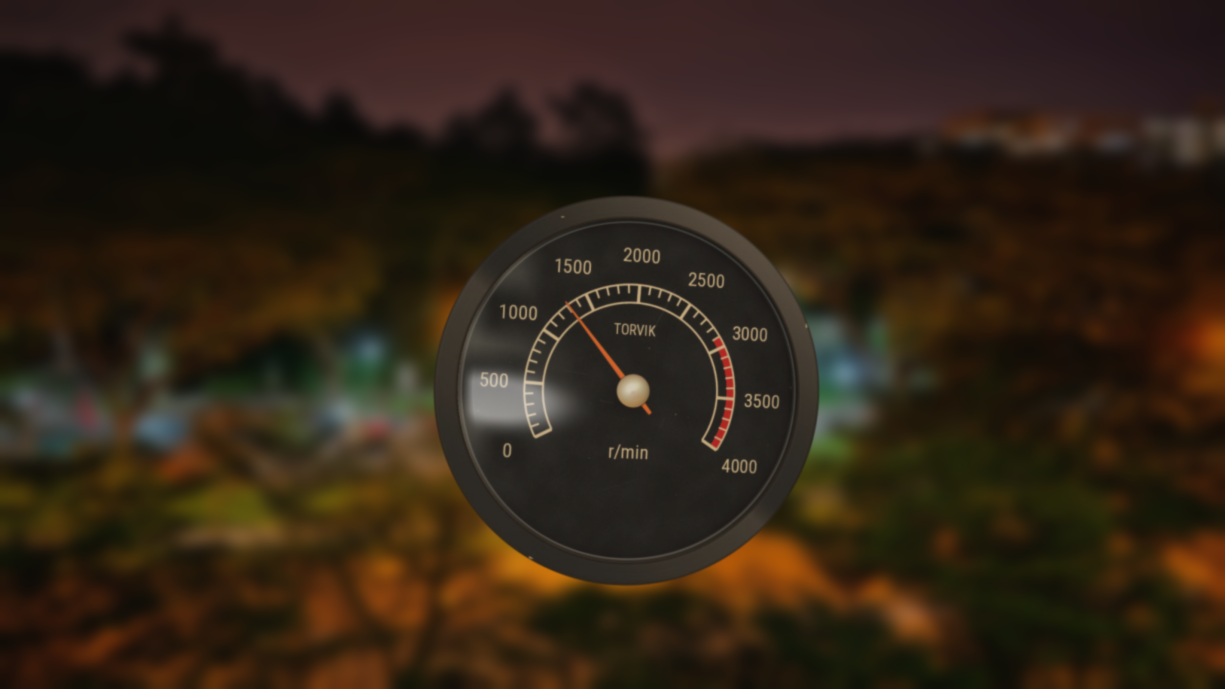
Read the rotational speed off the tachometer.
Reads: 1300 rpm
